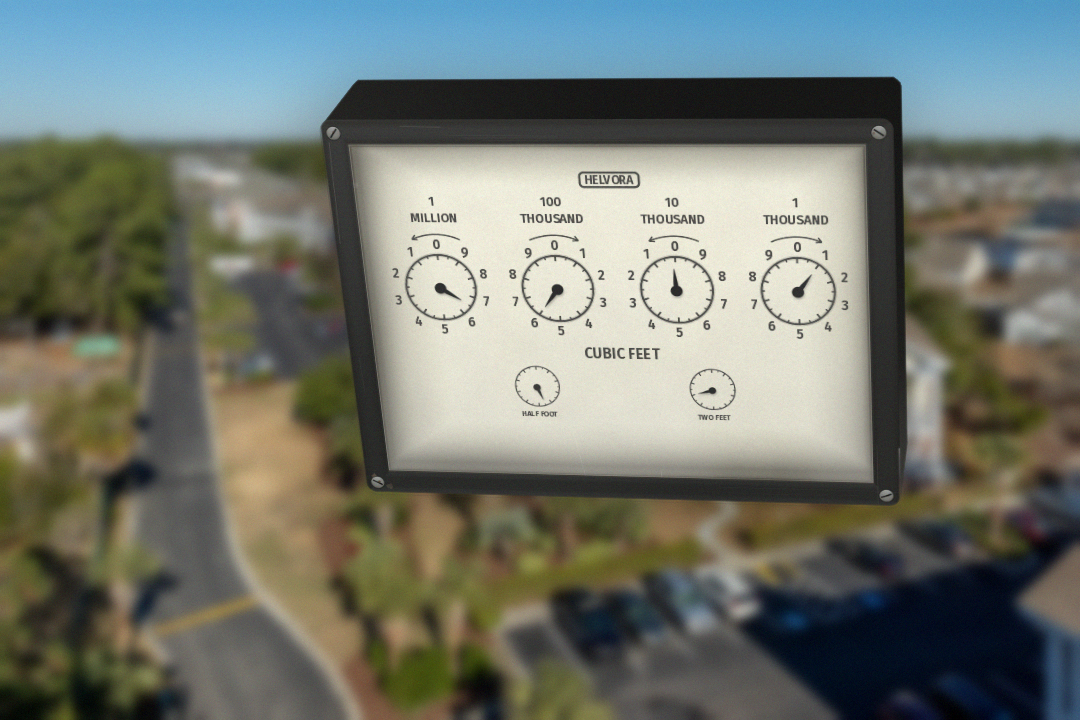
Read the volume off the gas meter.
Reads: 660100 ft³
